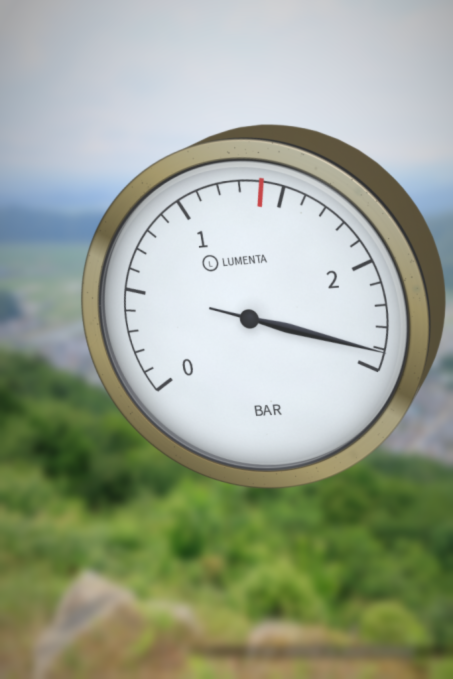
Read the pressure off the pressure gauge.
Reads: 2.4 bar
